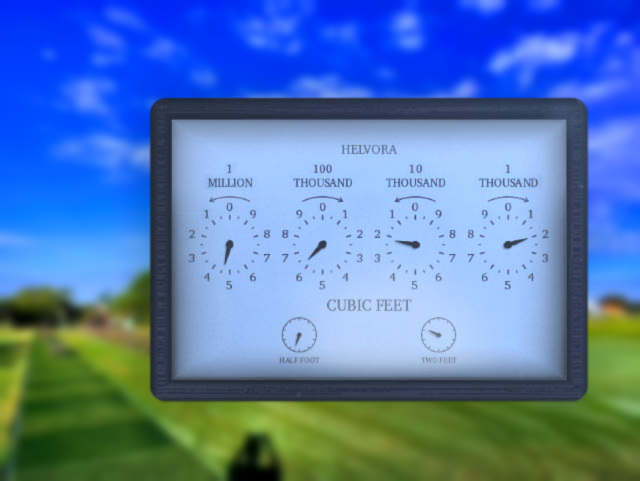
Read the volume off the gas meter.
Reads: 462200 ft³
